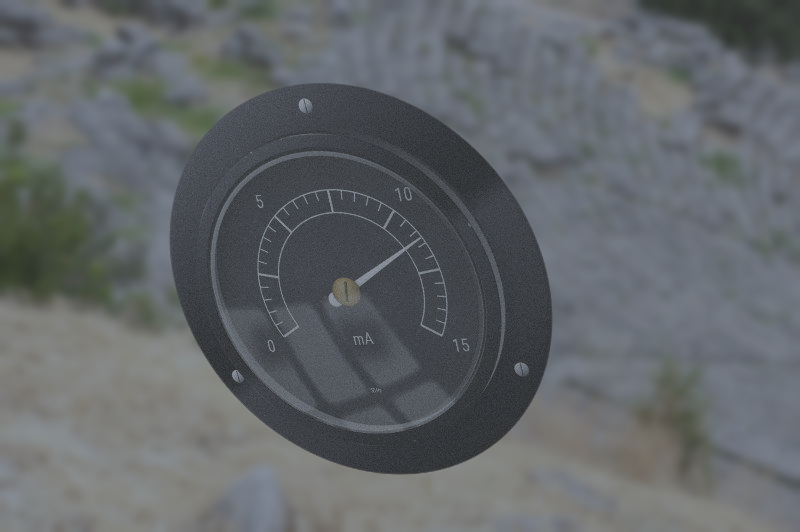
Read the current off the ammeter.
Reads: 11.25 mA
